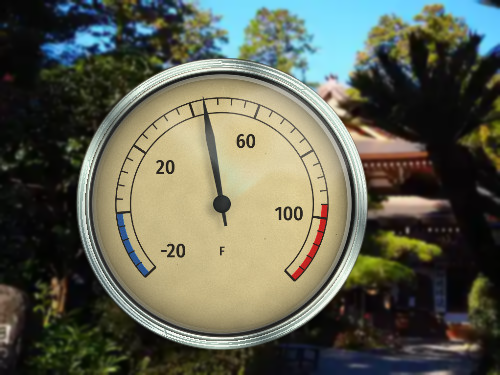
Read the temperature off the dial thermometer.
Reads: 44 °F
